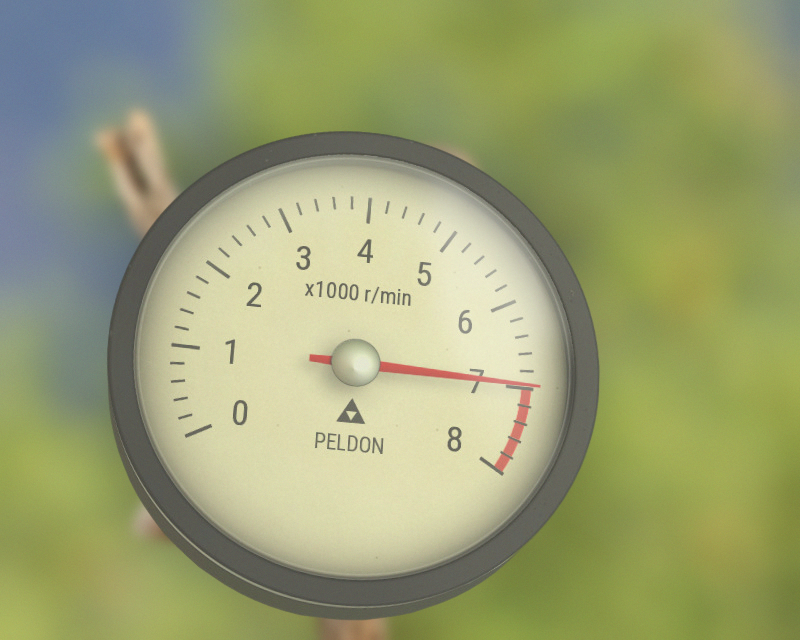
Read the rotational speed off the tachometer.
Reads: 7000 rpm
